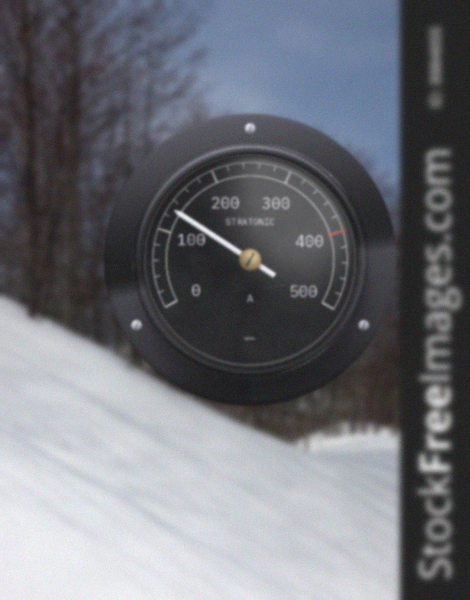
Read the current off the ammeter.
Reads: 130 A
